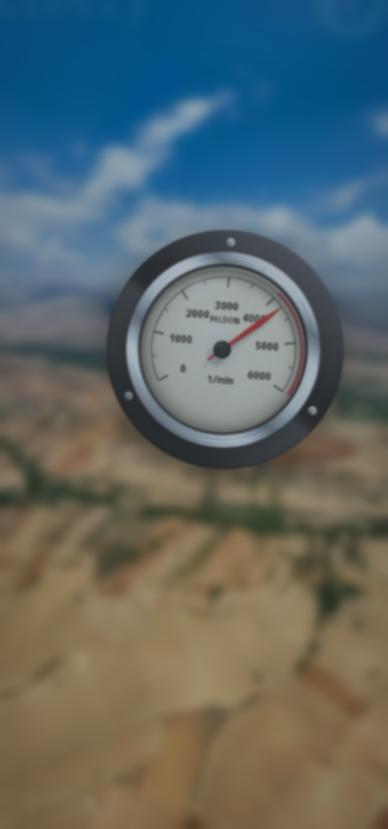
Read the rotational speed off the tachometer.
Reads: 4250 rpm
